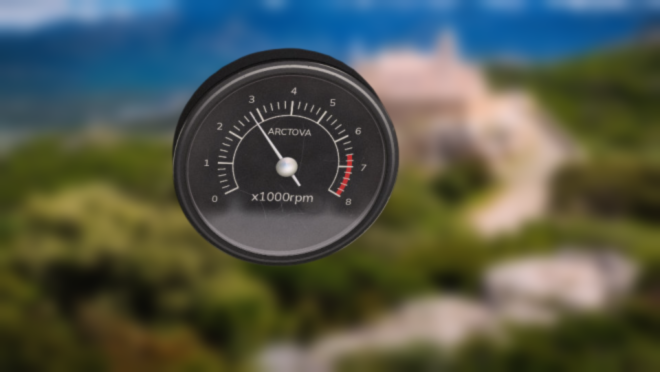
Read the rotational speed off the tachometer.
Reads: 2800 rpm
